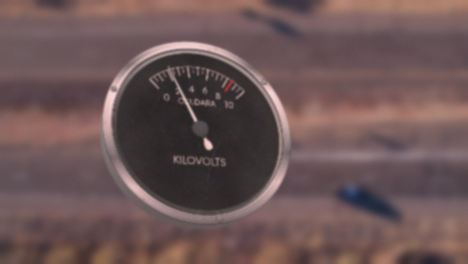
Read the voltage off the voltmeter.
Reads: 2 kV
